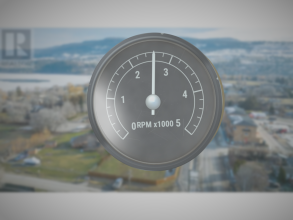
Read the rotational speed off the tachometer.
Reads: 2600 rpm
